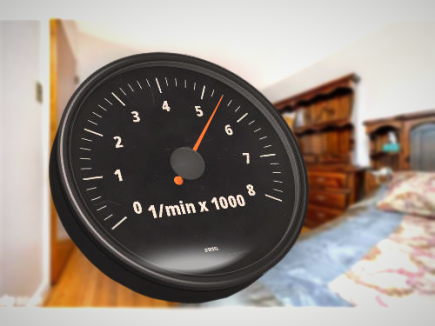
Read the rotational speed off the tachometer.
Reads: 5400 rpm
